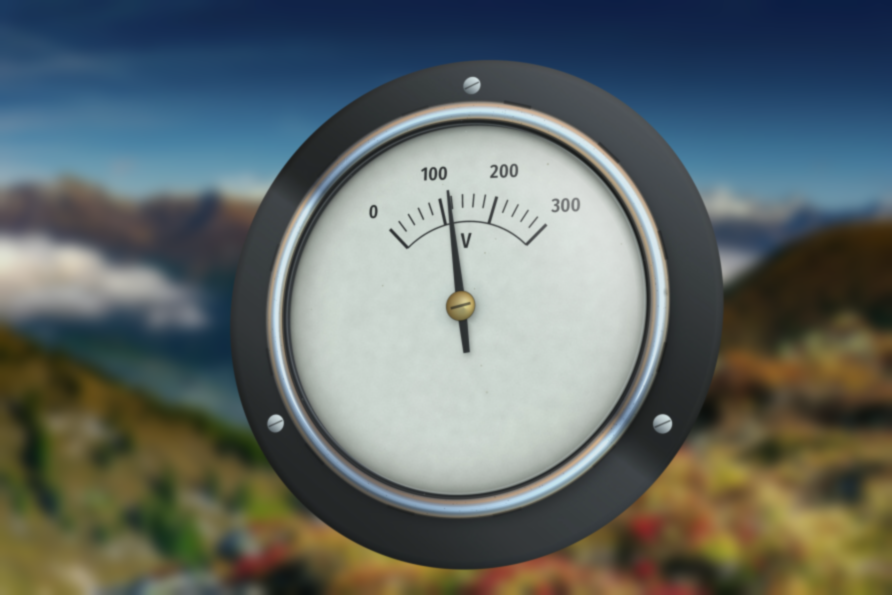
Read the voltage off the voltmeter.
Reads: 120 V
